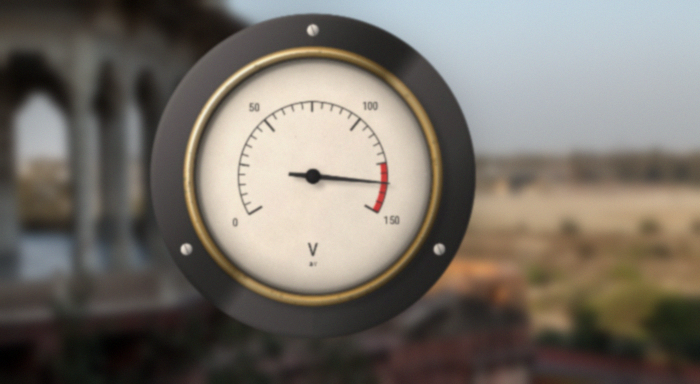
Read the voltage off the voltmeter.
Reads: 135 V
